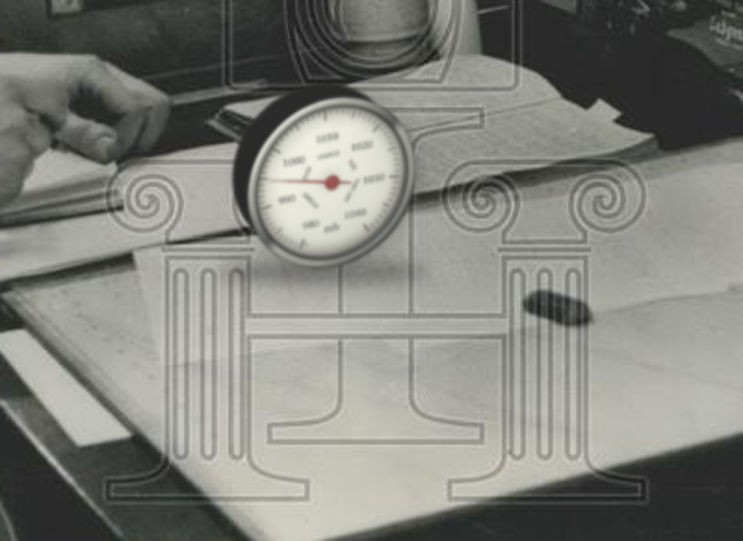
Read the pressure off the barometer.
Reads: 995 mbar
